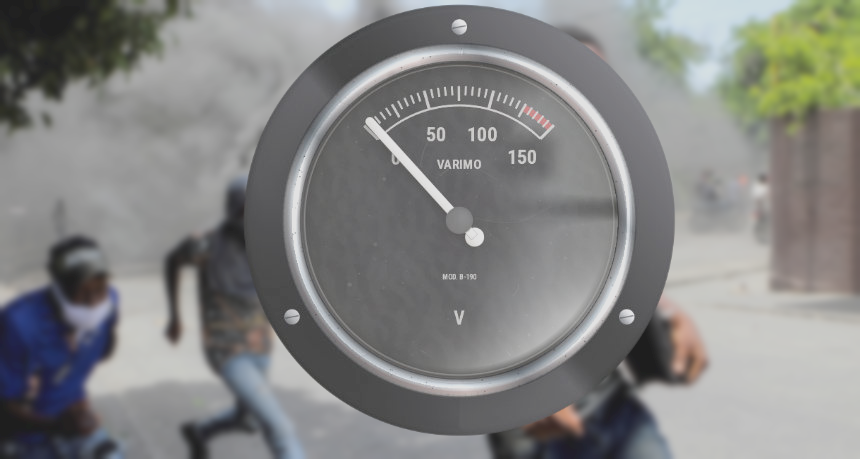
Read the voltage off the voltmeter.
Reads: 5 V
